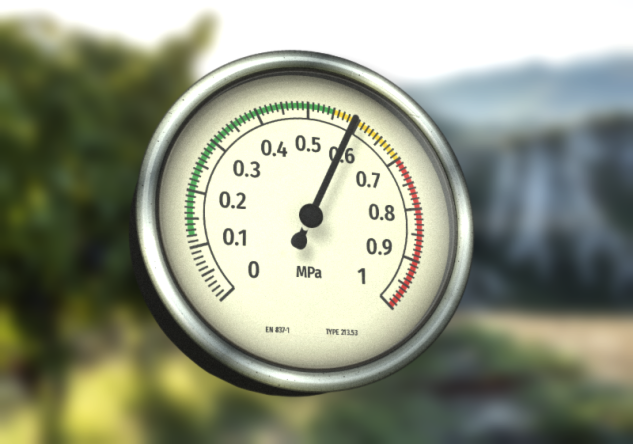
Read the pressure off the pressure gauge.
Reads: 0.59 MPa
